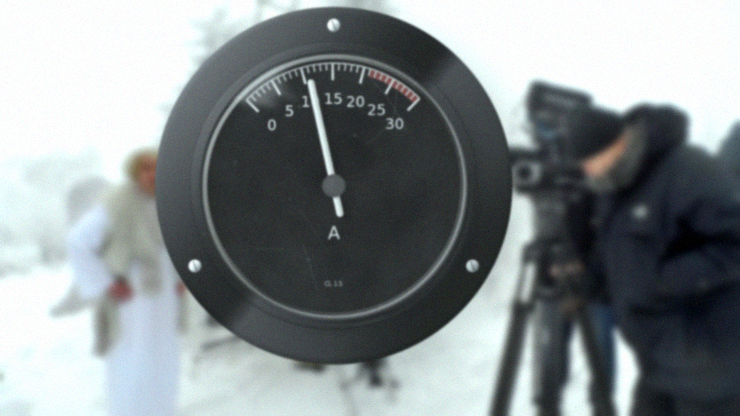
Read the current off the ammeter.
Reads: 11 A
